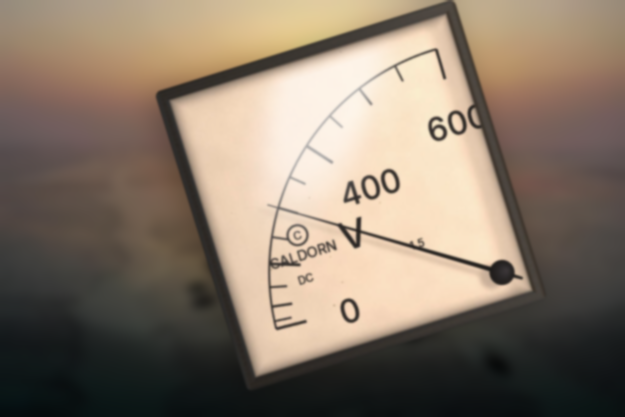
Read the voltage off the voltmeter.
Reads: 300 V
